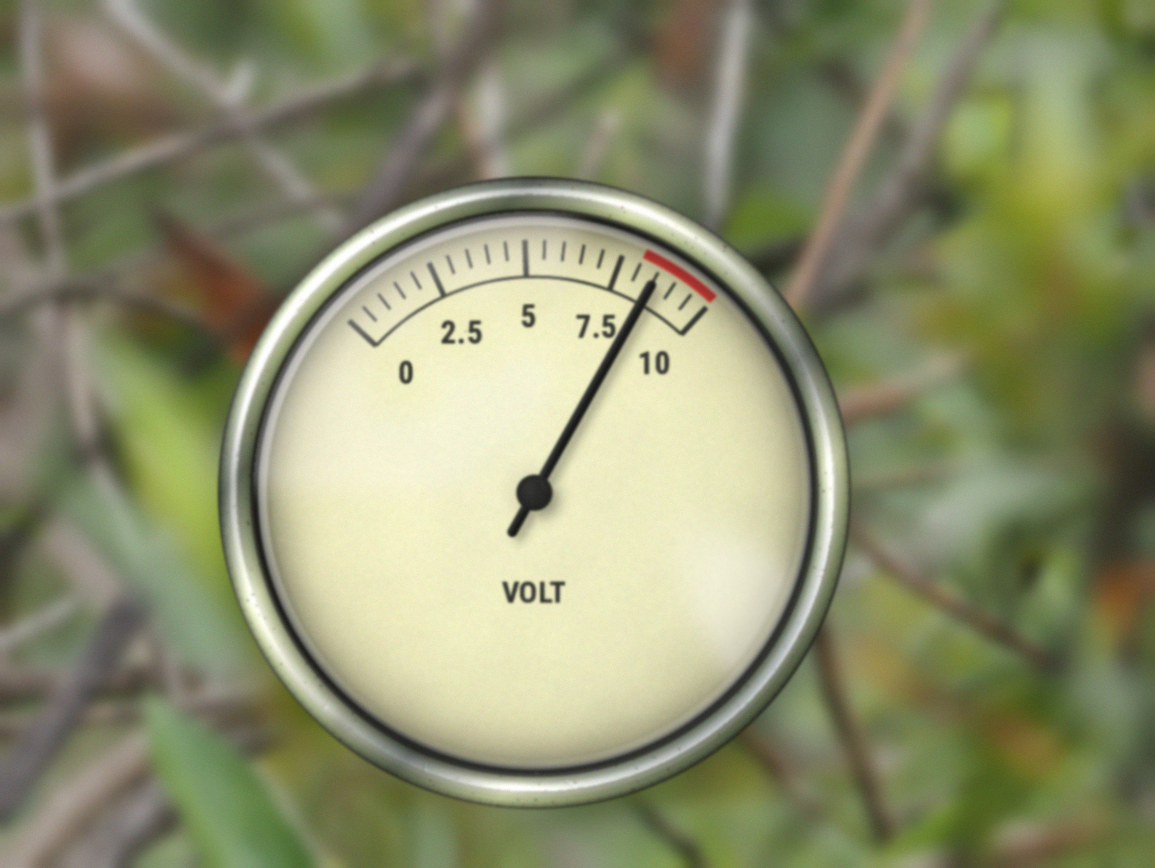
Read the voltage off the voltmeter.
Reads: 8.5 V
